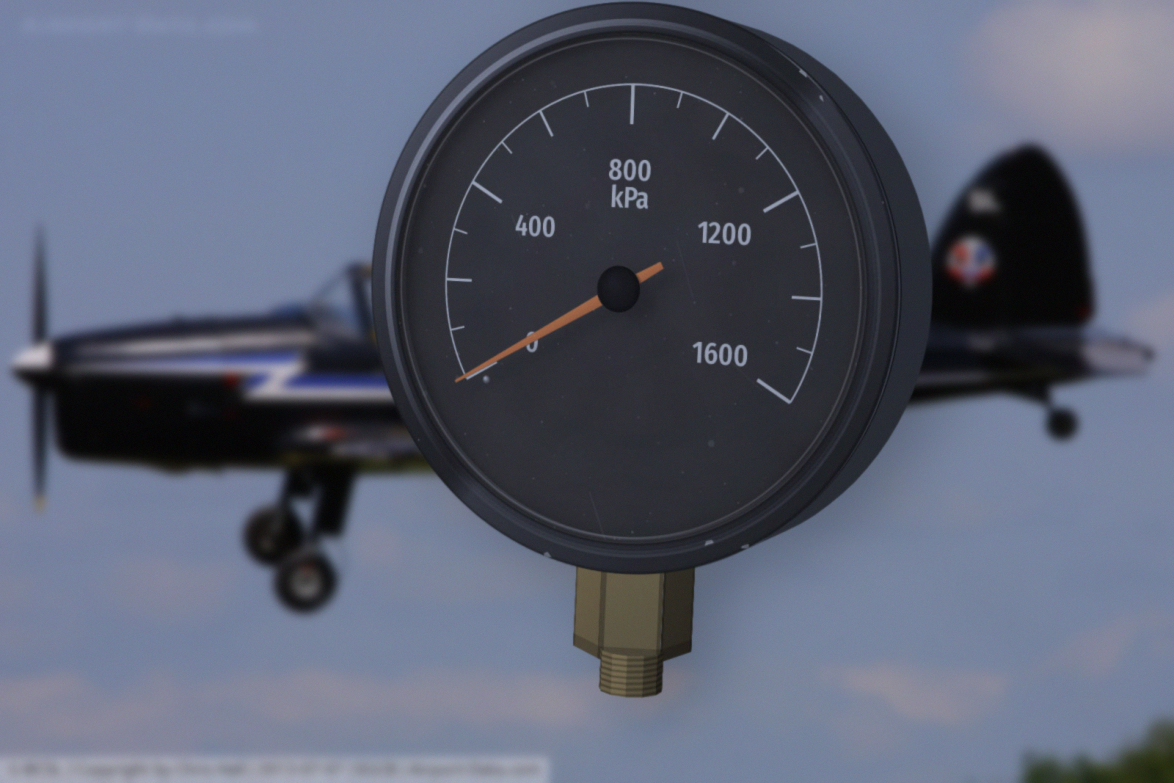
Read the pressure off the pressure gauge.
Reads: 0 kPa
